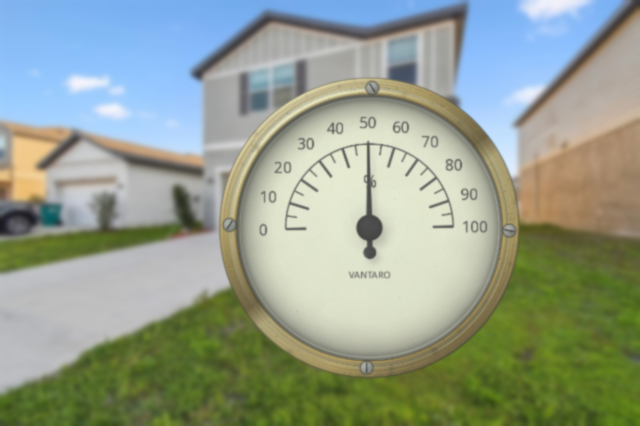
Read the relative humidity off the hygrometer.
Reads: 50 %
